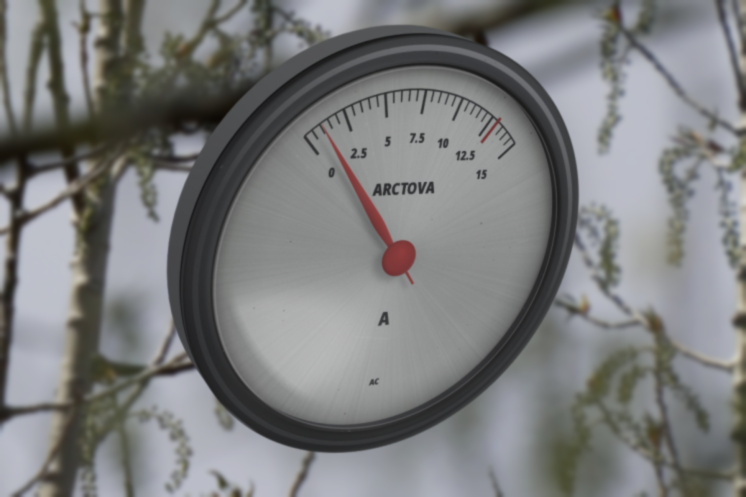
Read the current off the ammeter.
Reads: 1 A
